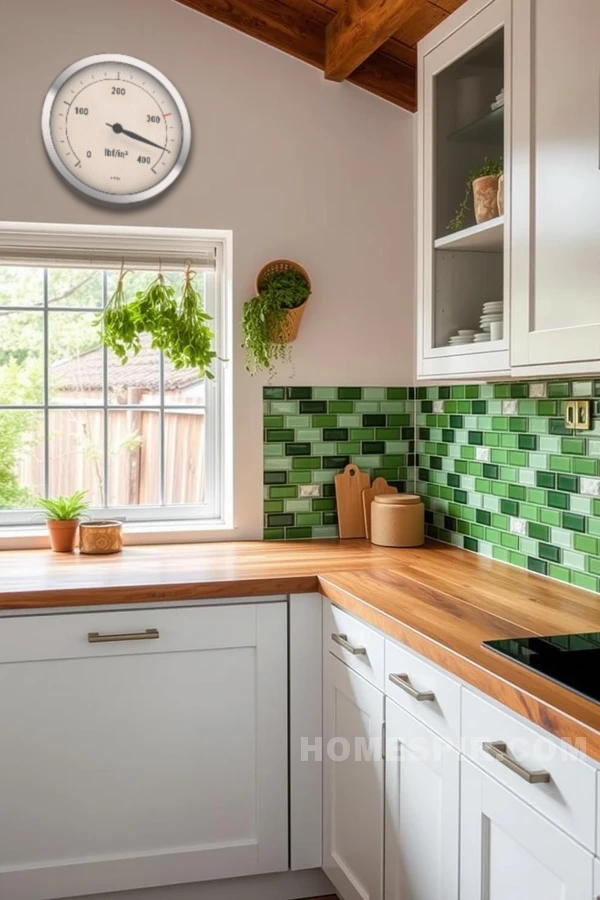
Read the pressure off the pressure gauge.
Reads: 360 psi
